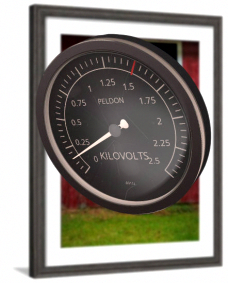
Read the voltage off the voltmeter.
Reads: 0.15 kV
